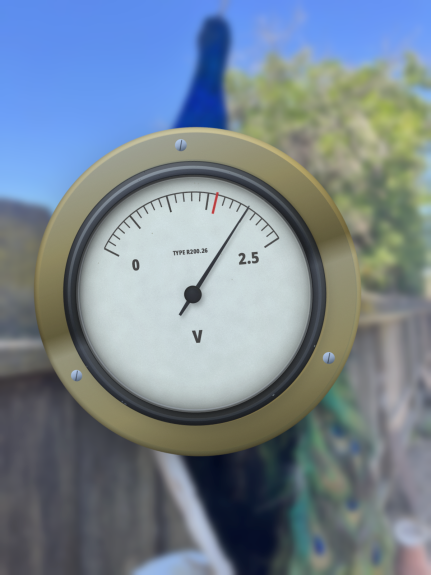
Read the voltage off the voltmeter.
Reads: 2 V
